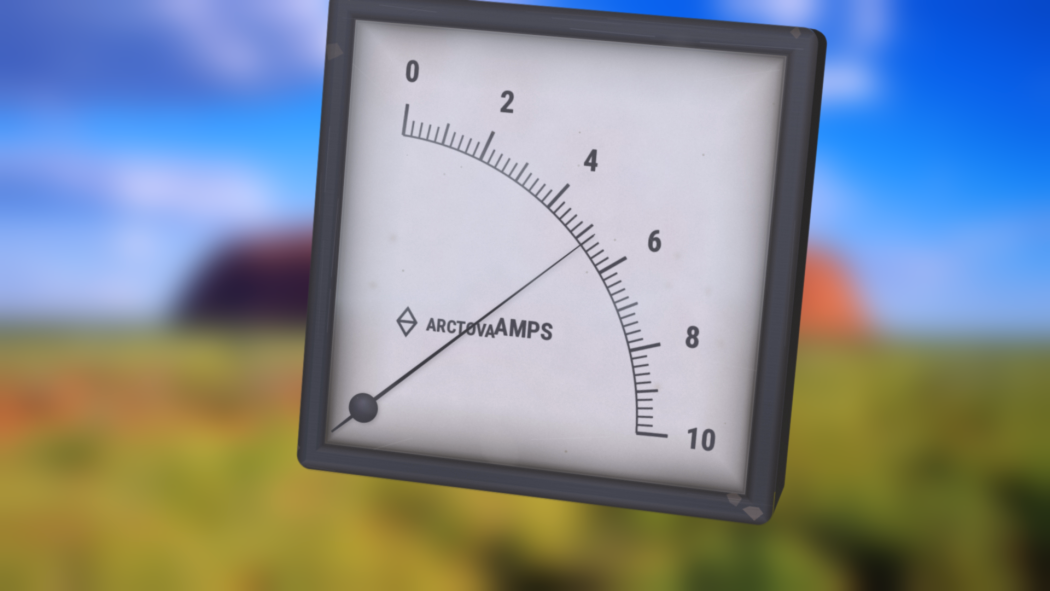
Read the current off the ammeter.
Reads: 5.2 A
